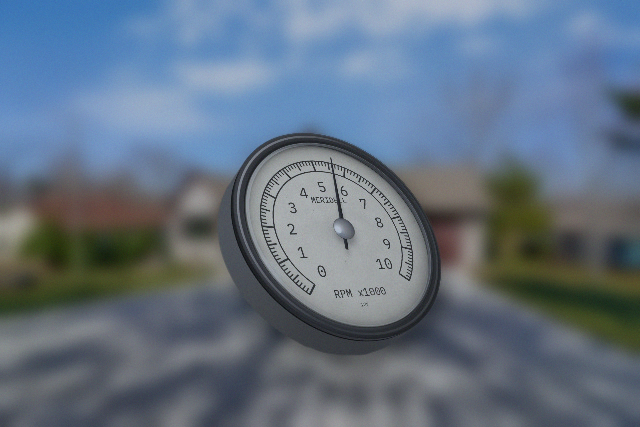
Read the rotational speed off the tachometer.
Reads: 5500 rpm
